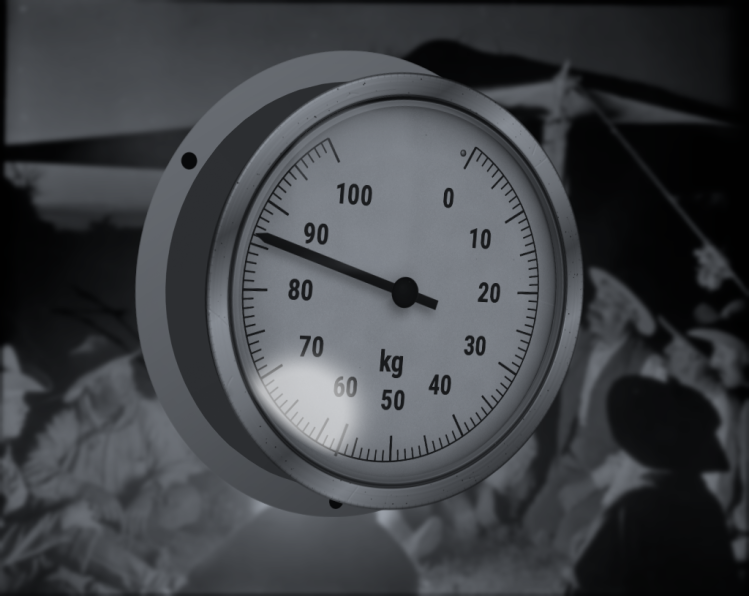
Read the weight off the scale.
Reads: 86 kg
